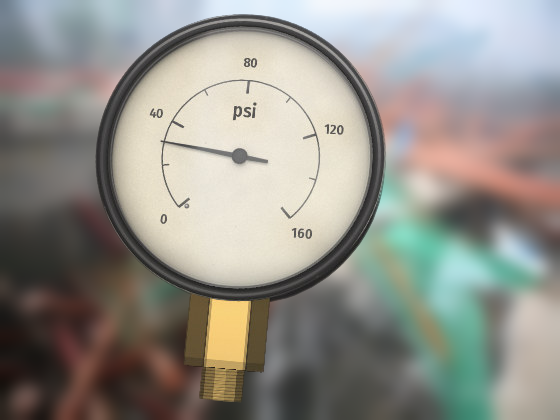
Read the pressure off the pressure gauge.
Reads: 30 psi
